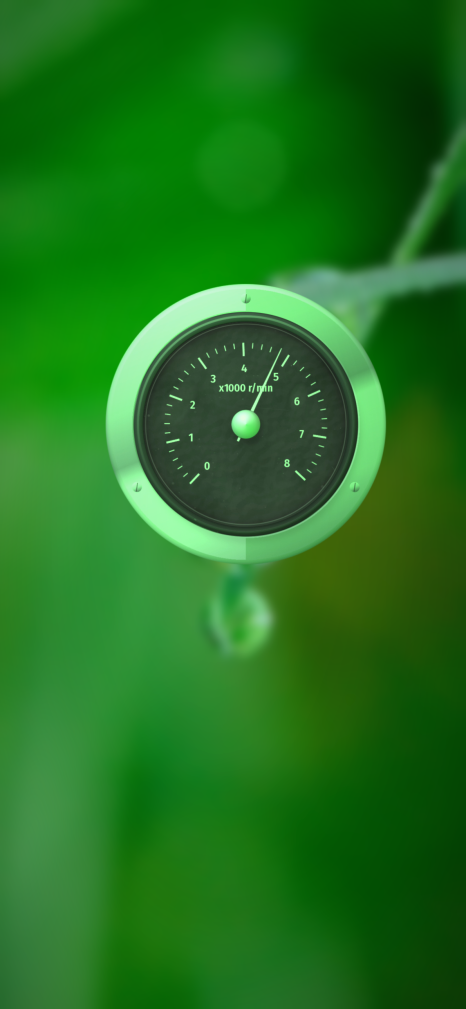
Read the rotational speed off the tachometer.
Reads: 4800 rpm
